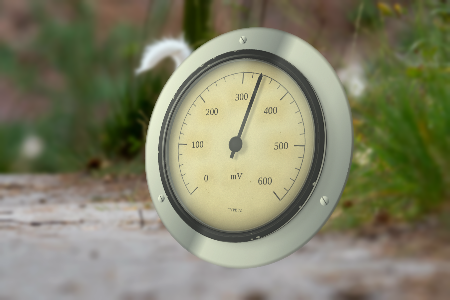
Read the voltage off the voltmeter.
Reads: 340 mV
